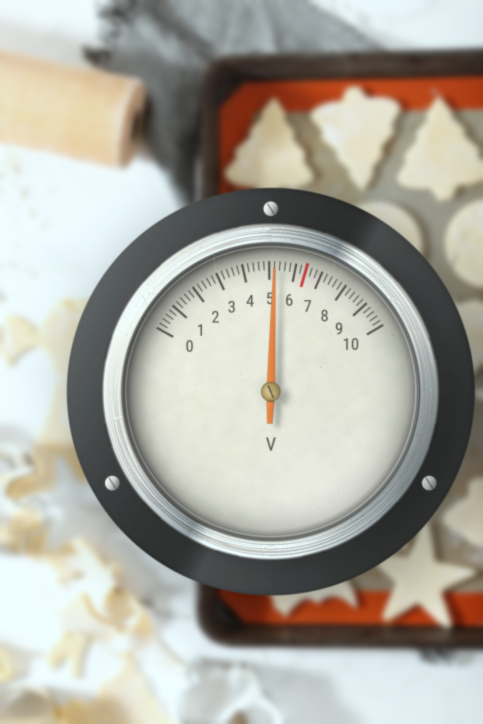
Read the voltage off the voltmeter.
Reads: 5.2 V
